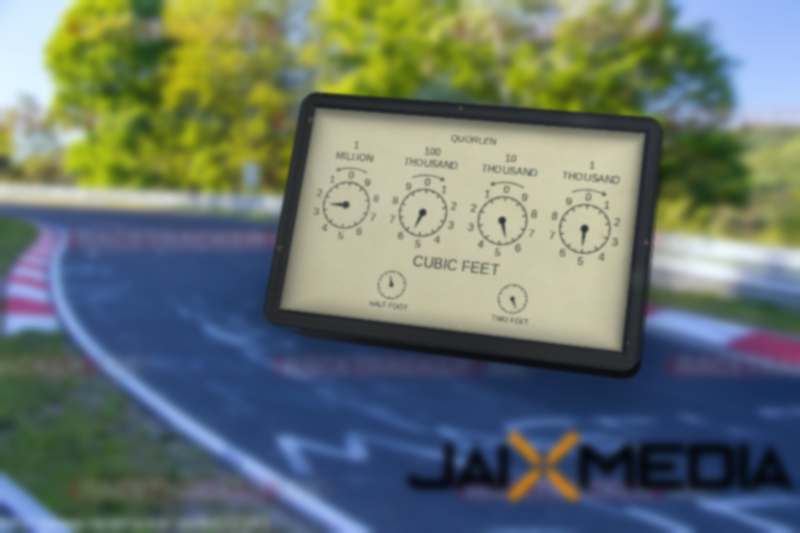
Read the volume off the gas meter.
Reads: 255500 ft³
